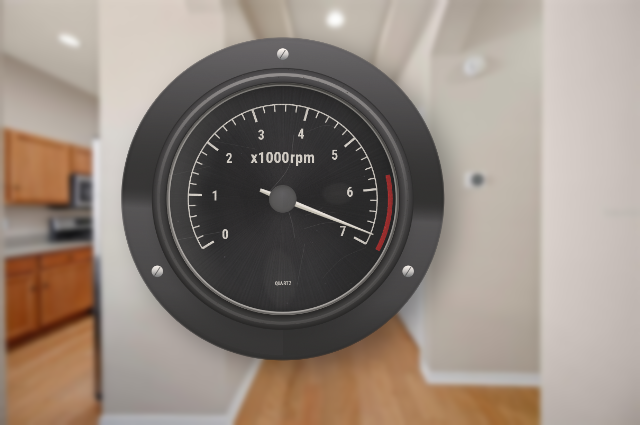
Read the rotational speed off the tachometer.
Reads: 6800 rpm
